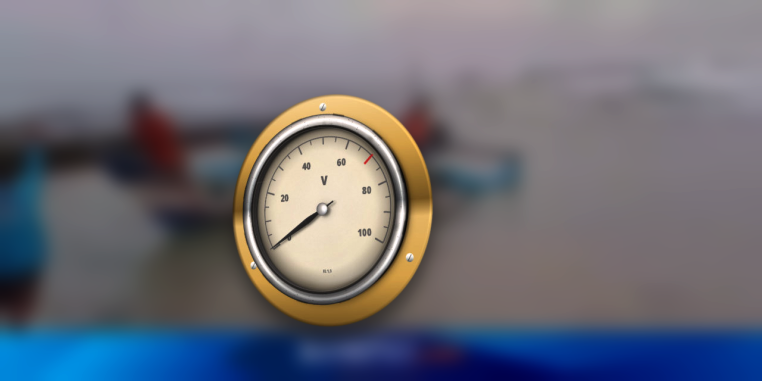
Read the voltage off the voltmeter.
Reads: 0 V
